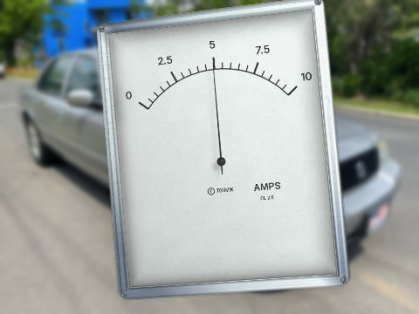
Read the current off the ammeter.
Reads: 5 A
